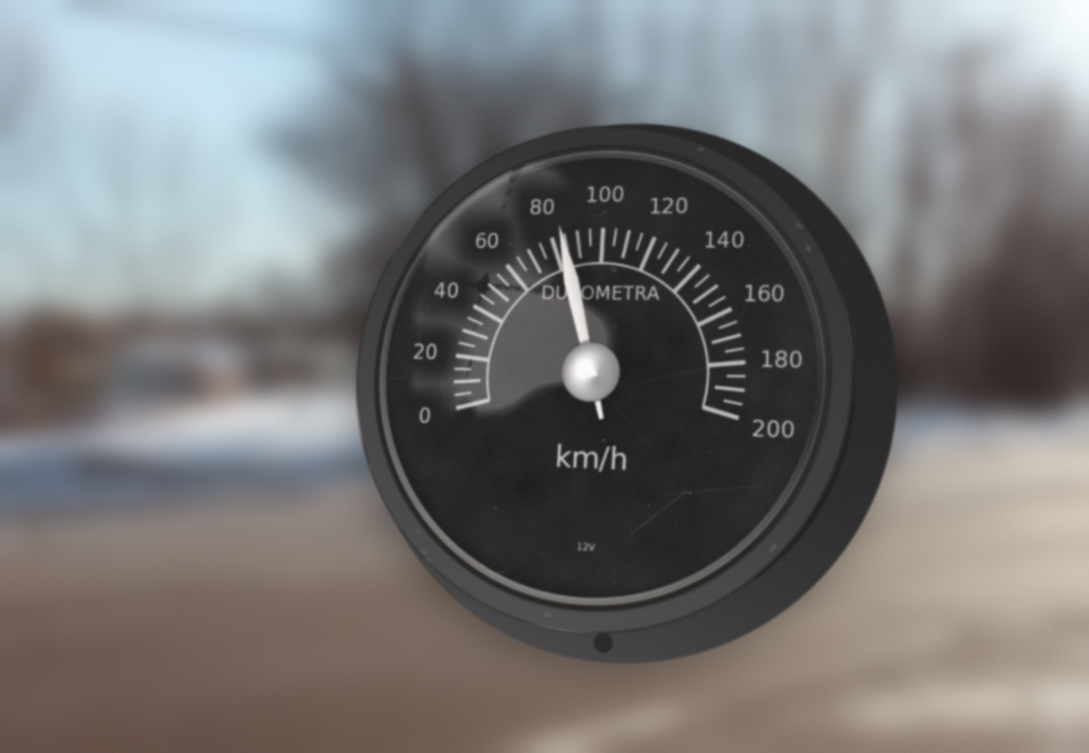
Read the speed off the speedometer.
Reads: 85 km/h
